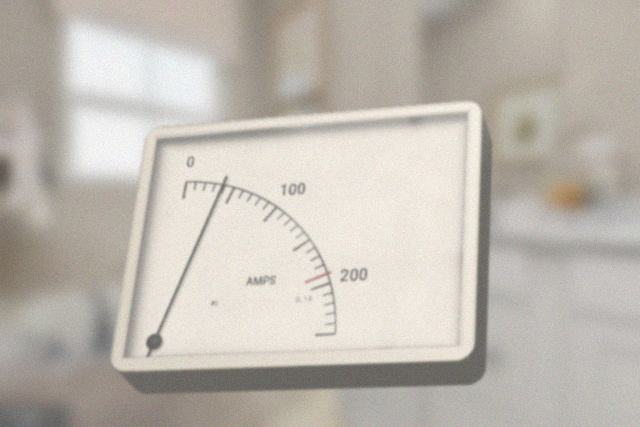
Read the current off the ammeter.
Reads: 40 A
